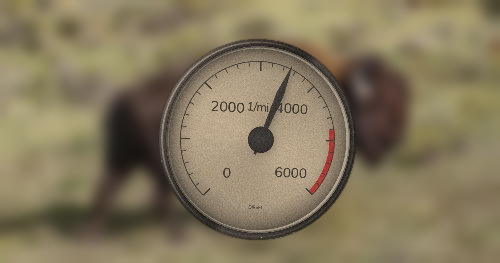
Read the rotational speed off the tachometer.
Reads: 3500 rpm
